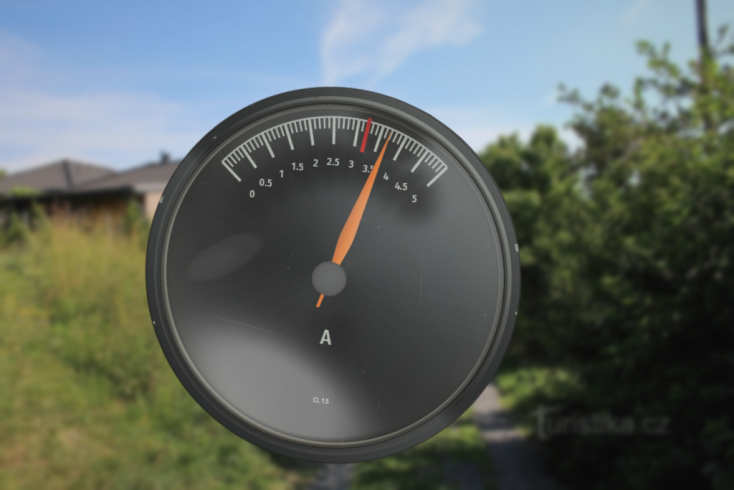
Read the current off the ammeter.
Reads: 3.7 A
